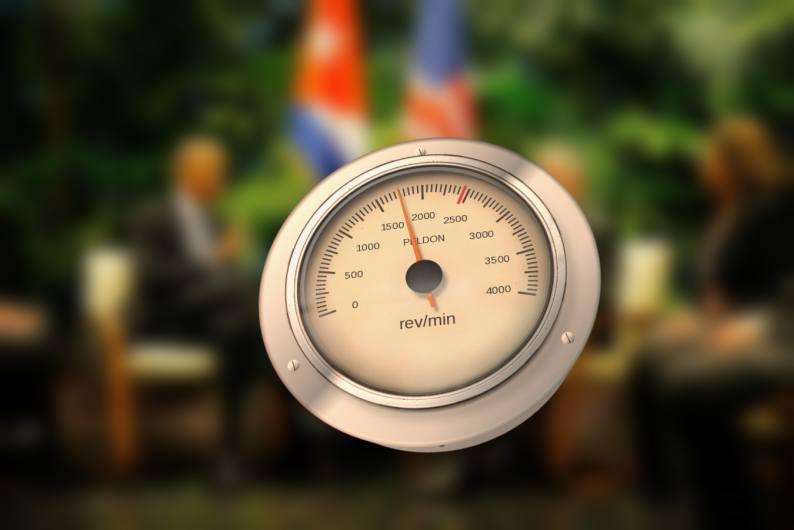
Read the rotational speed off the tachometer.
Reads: 1750 rpm
